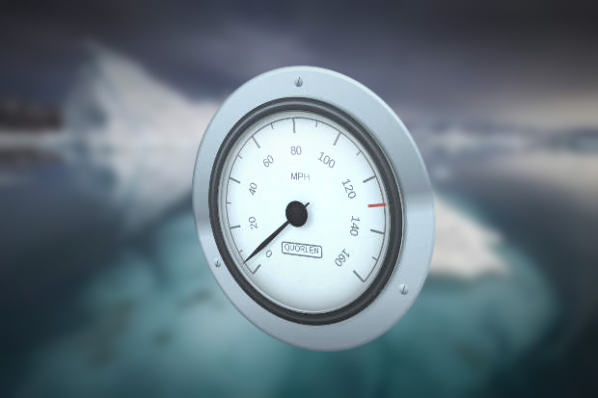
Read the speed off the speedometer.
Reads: 5 mph
